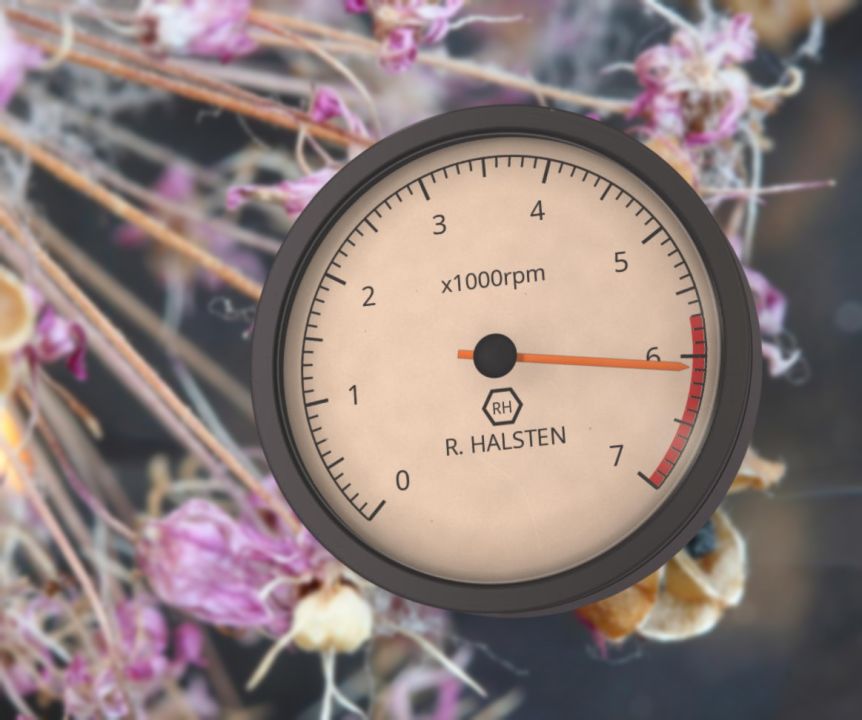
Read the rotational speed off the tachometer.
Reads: 6100 rpm
